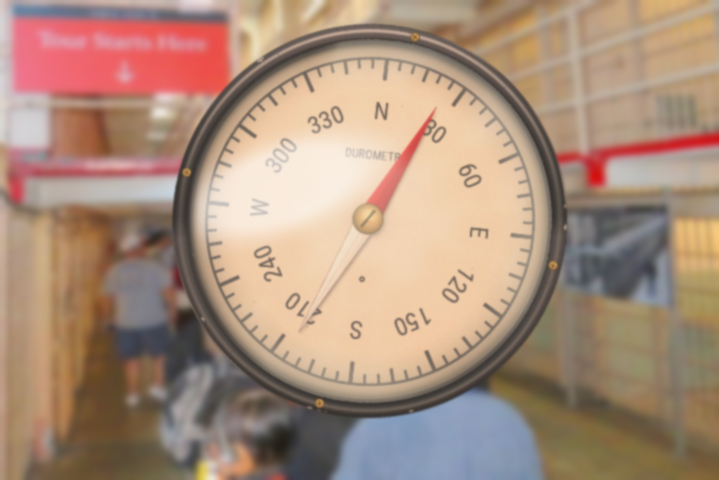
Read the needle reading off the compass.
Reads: 25 °
